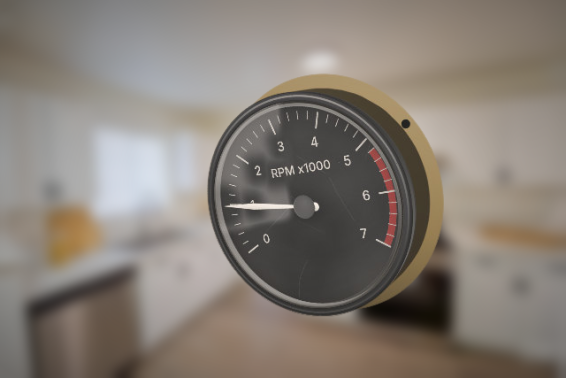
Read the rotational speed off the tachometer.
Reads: 1000 rpm
